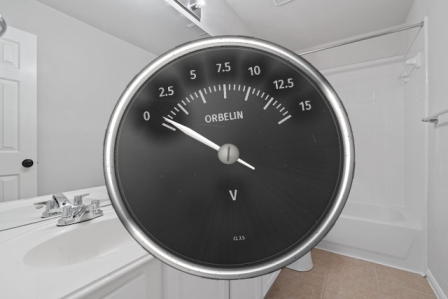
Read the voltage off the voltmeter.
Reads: 0.5 V
